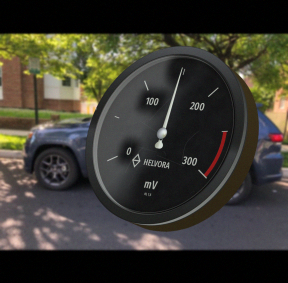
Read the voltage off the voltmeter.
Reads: 150 mV
